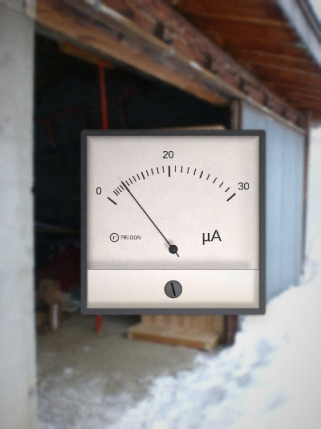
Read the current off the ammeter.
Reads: 10 µA
